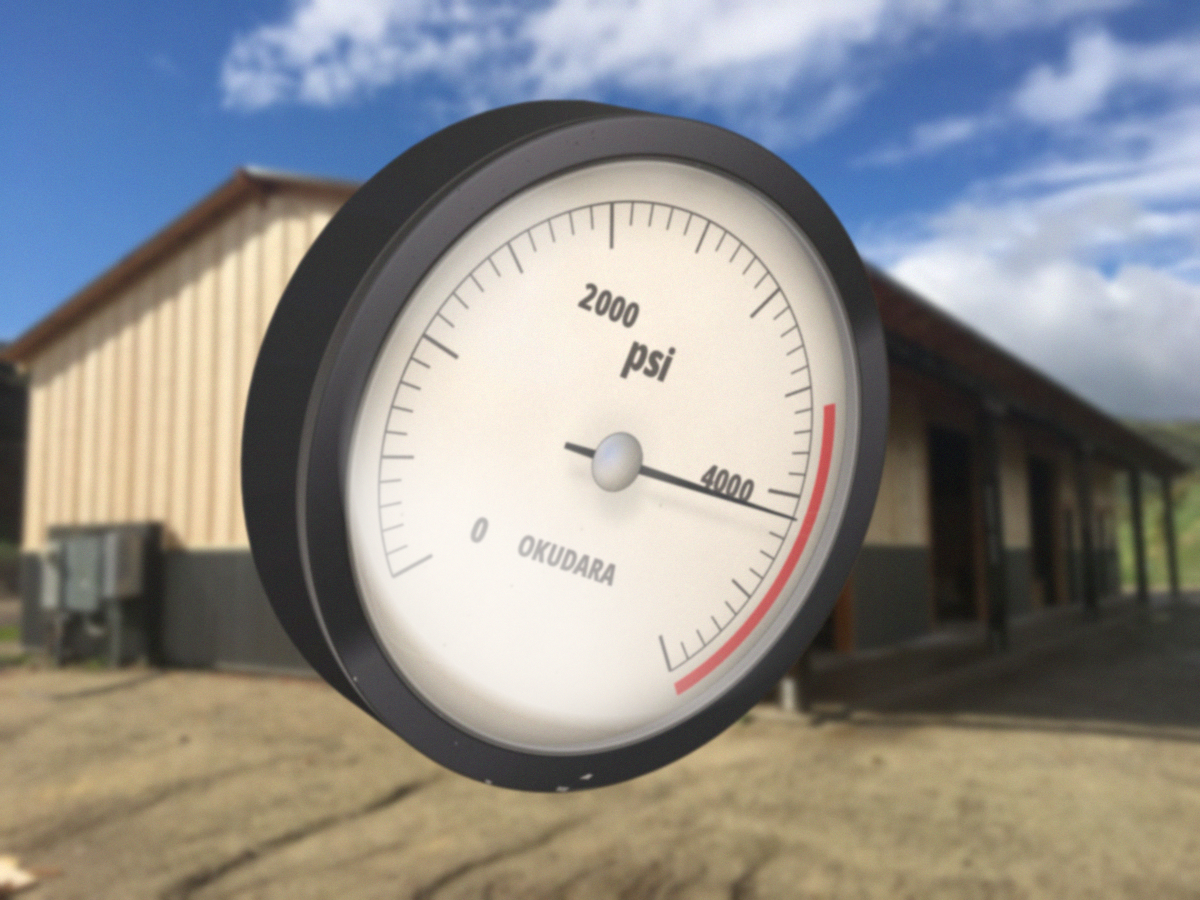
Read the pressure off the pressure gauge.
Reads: 4100 psi
